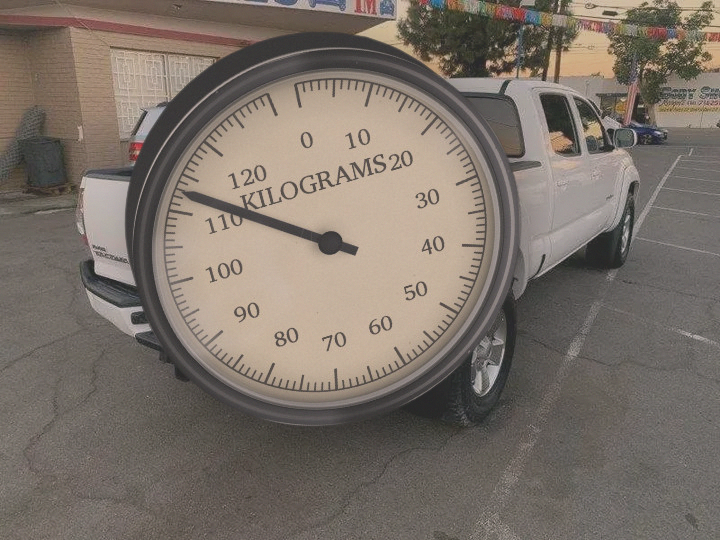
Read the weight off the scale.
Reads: 113 kg
